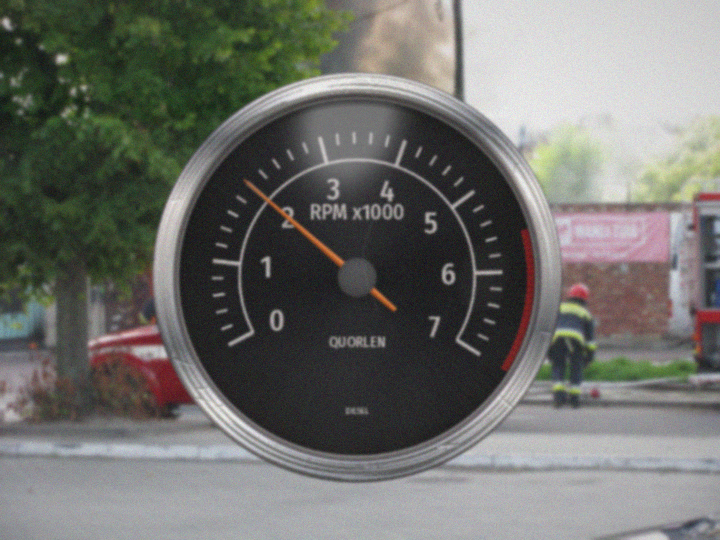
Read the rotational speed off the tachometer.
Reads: 2000 rpm
